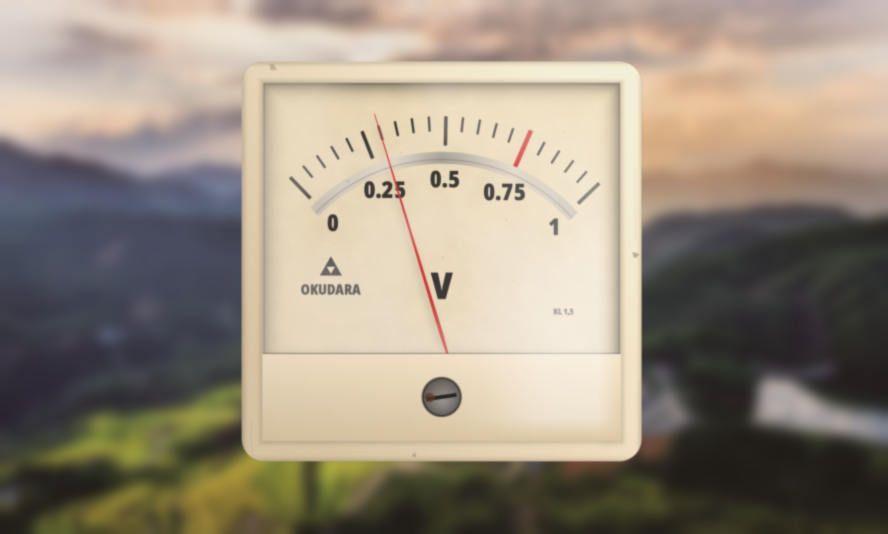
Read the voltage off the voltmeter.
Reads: 0.3 V
